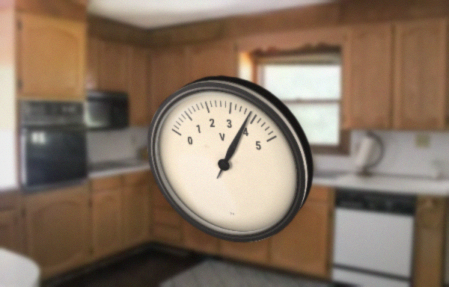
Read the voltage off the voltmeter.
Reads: 3.8 V
